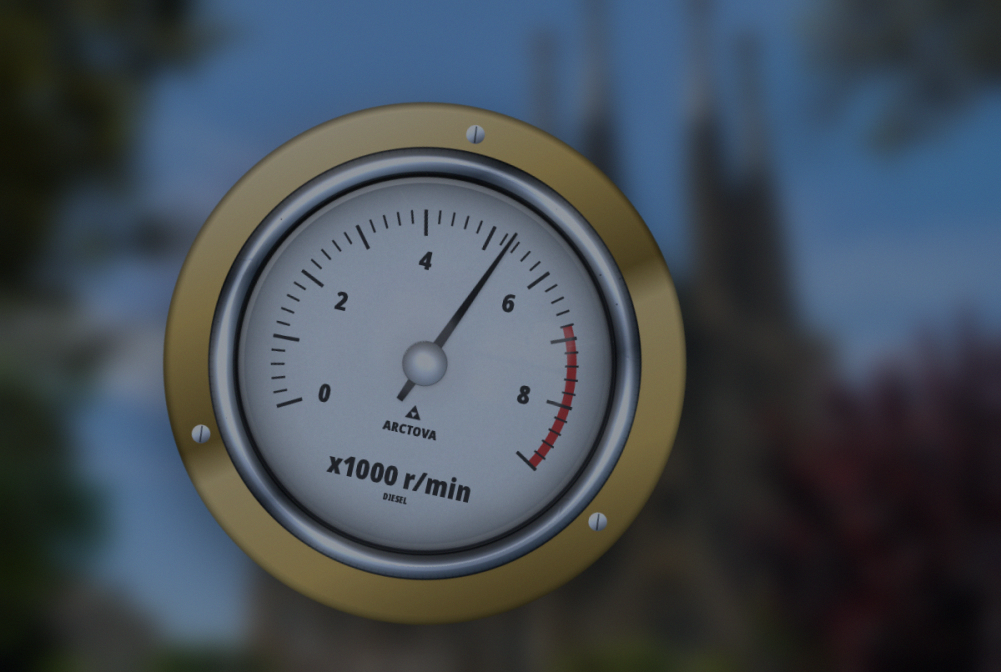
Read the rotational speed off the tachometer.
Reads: 5300 rpm
